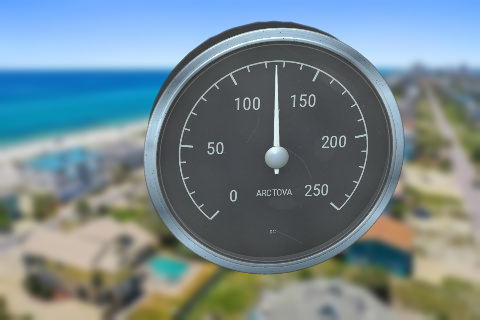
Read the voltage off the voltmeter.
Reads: 125 V
